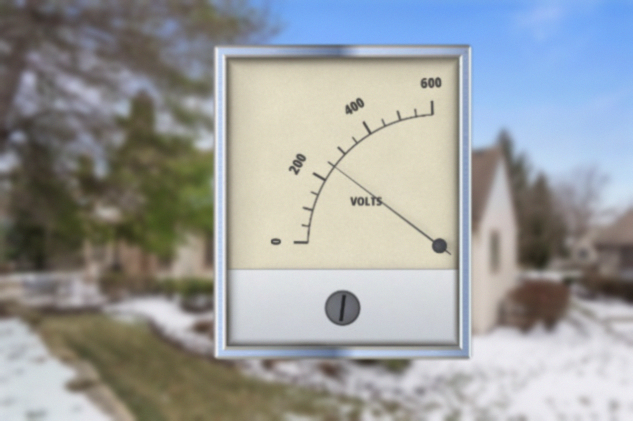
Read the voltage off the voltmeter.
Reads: 250 V
